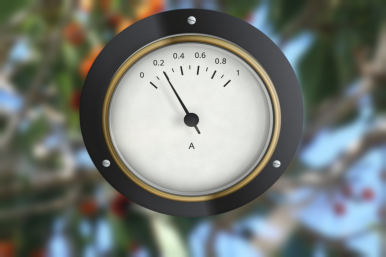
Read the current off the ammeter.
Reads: 0.2 A
